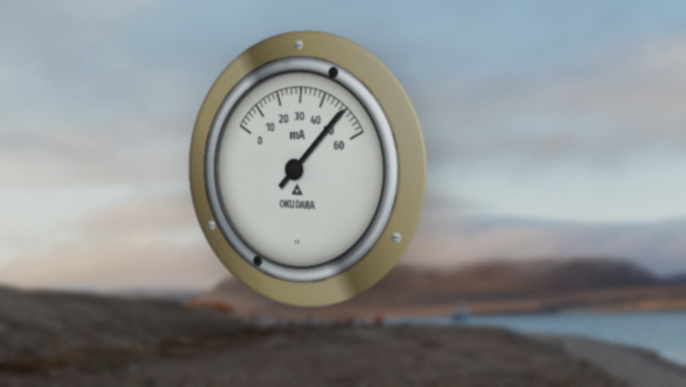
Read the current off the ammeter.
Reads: 50 mA
